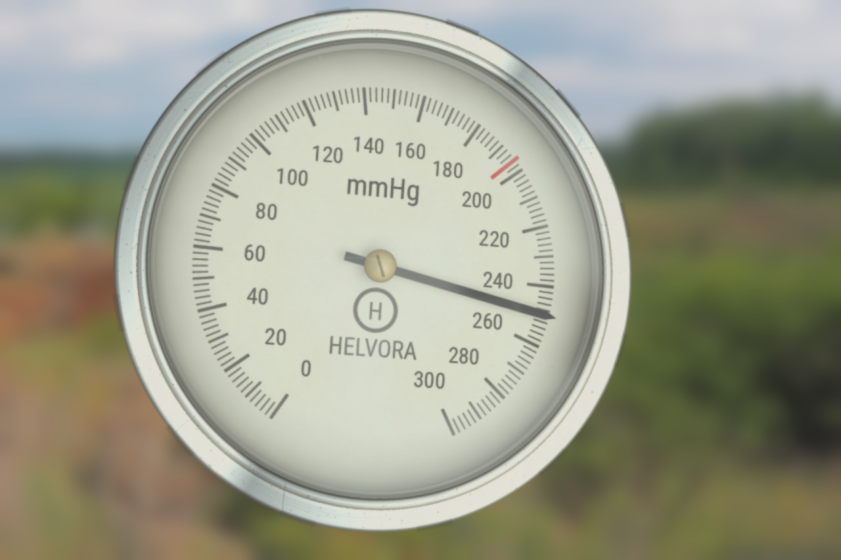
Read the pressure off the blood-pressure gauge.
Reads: 250 mmHg
